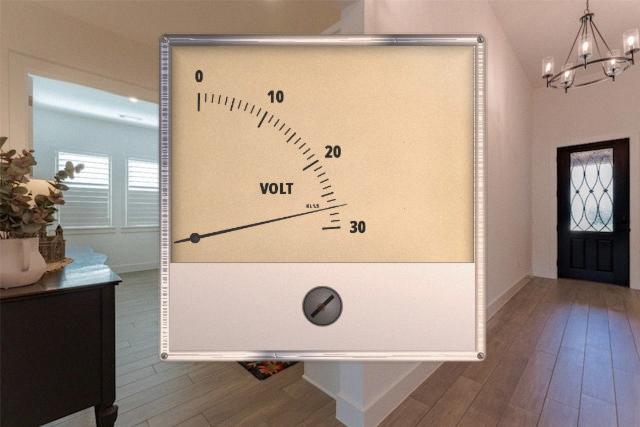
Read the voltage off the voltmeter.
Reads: 27 V
